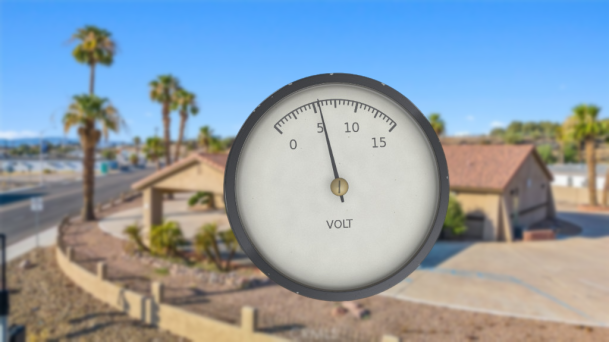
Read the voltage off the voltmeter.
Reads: 5.5 V
